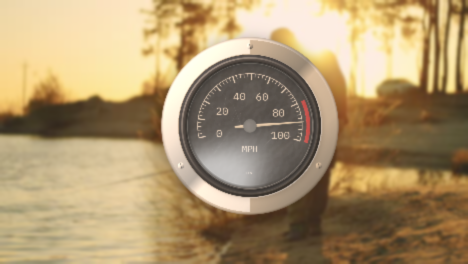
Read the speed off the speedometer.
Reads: 90 mph
